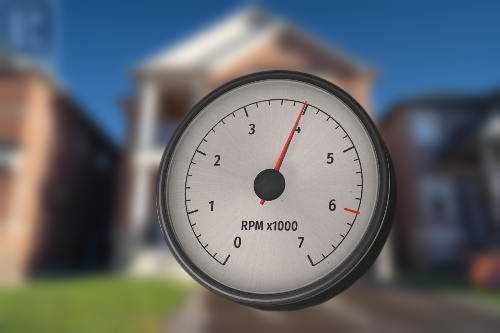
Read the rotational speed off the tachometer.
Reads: 4000 rpm
